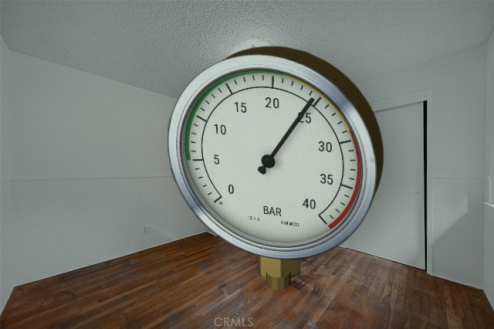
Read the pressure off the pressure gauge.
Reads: 24.5 bar
